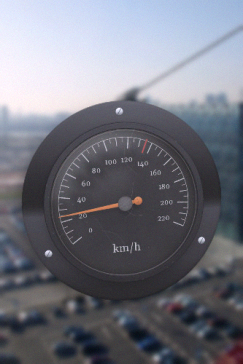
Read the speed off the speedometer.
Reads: 25 km/h
